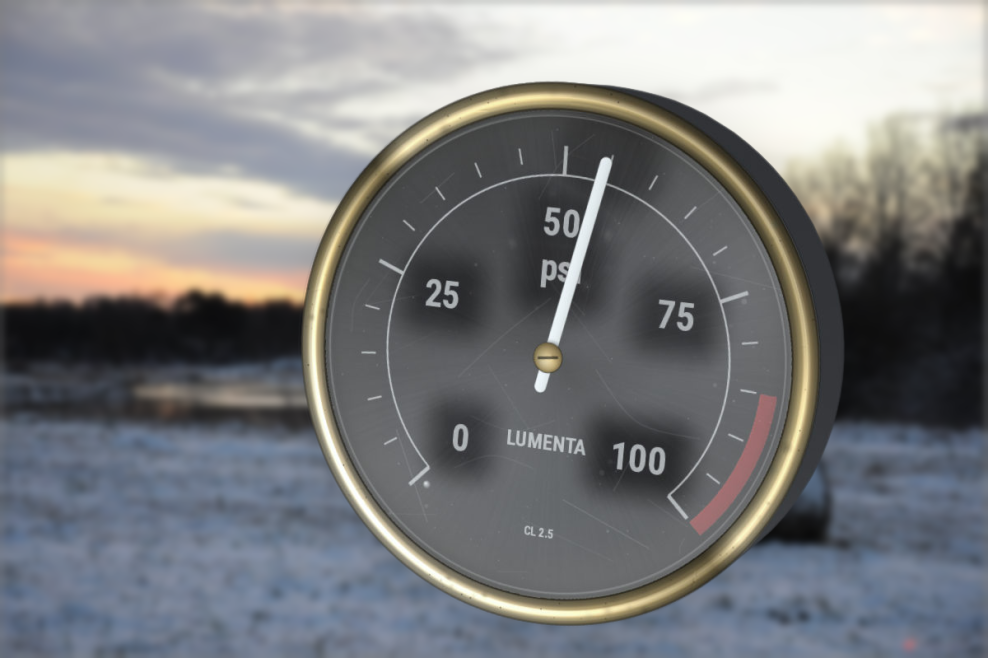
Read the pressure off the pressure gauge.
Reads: 55 psi
